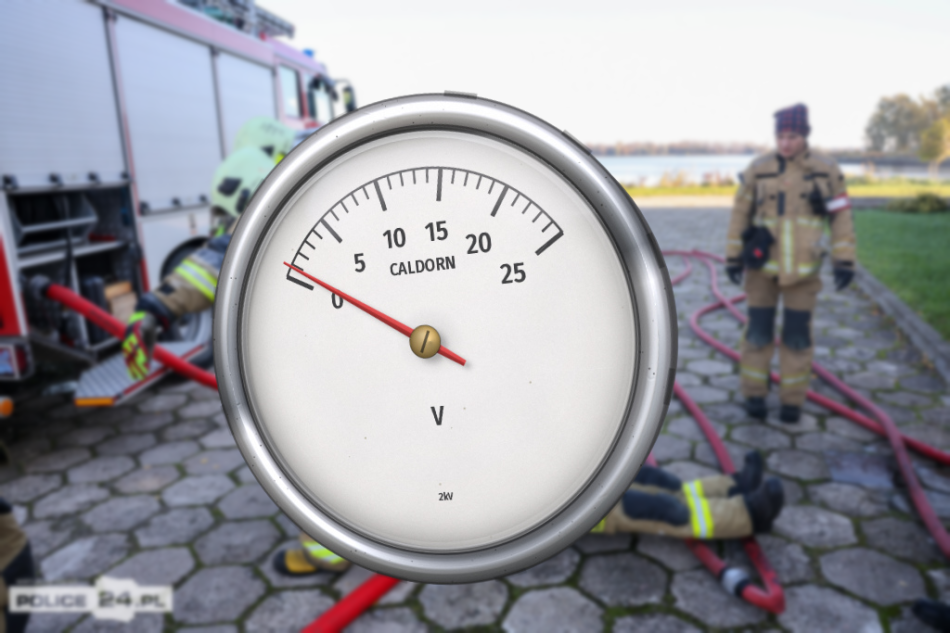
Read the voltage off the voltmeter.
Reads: 1 V
